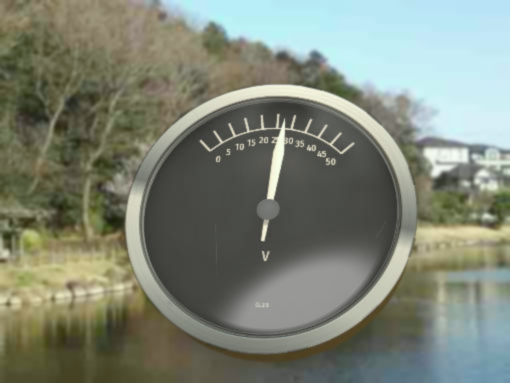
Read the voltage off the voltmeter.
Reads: 27.5 V
